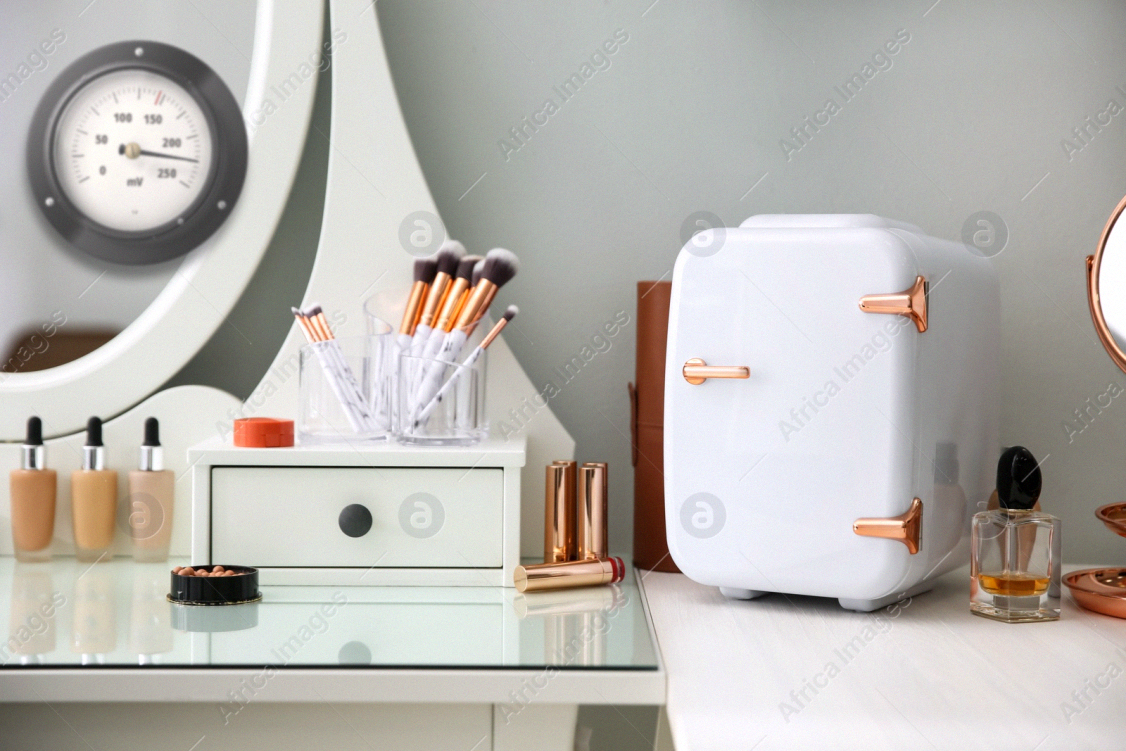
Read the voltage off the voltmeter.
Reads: 225 mV
